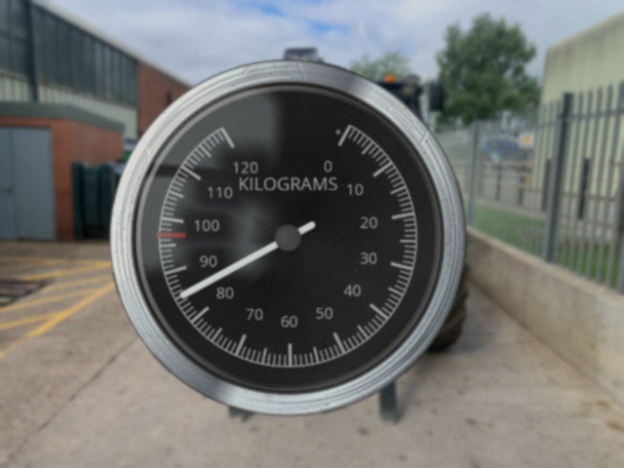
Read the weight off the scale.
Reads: 85 kg
